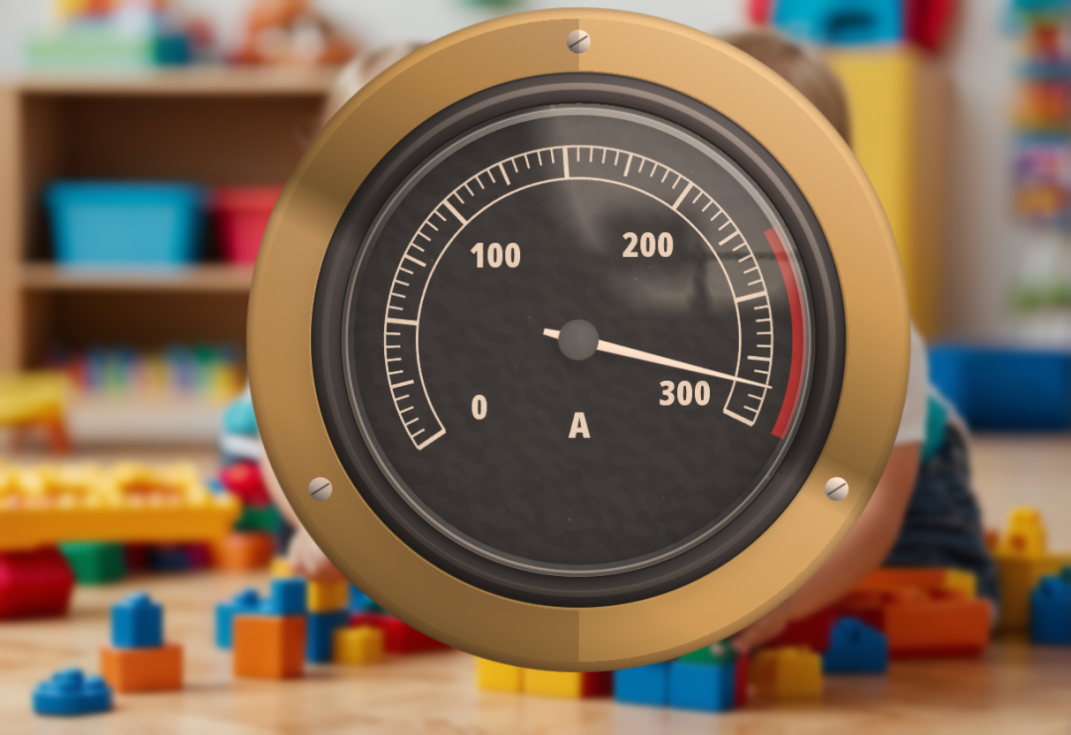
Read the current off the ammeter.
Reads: 285 A
